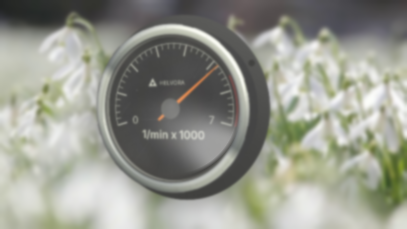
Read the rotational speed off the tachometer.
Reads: 5200 rpm
